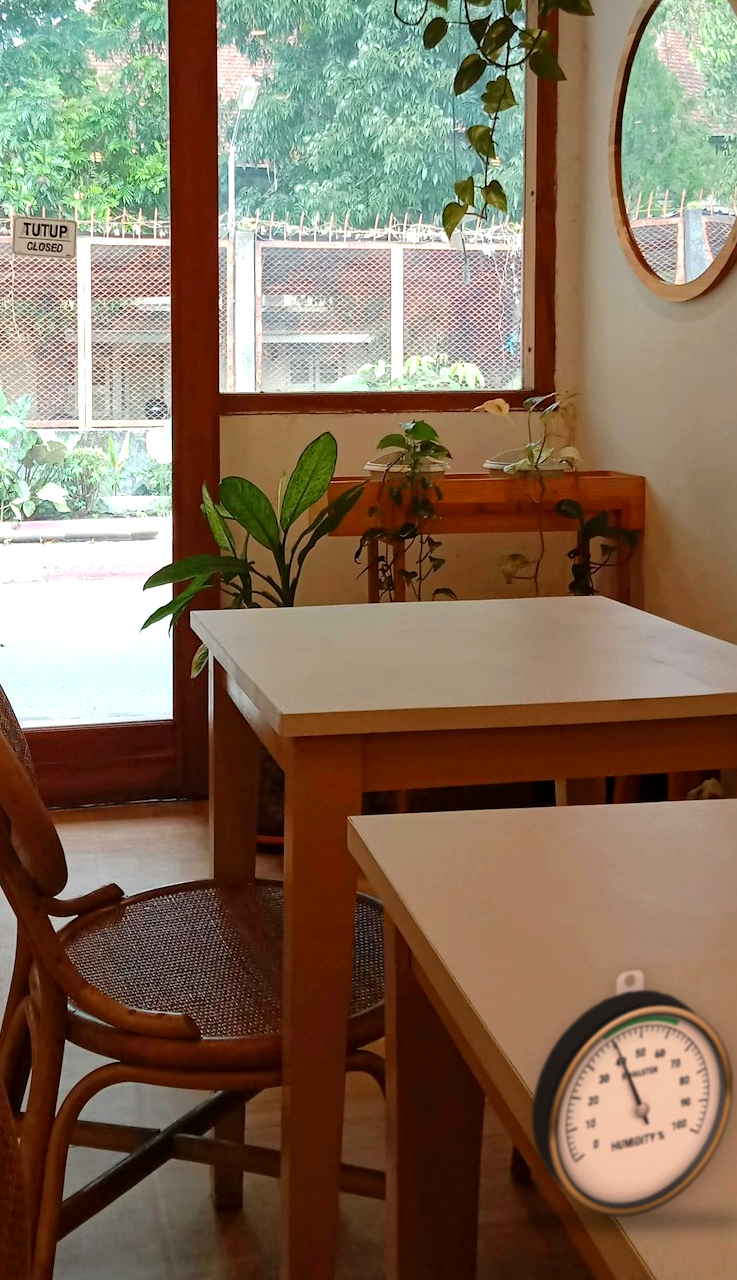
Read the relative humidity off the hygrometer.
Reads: 40 %
